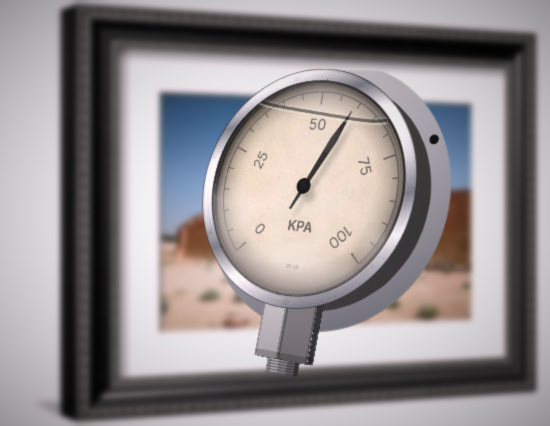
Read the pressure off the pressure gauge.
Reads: 60 kPa
